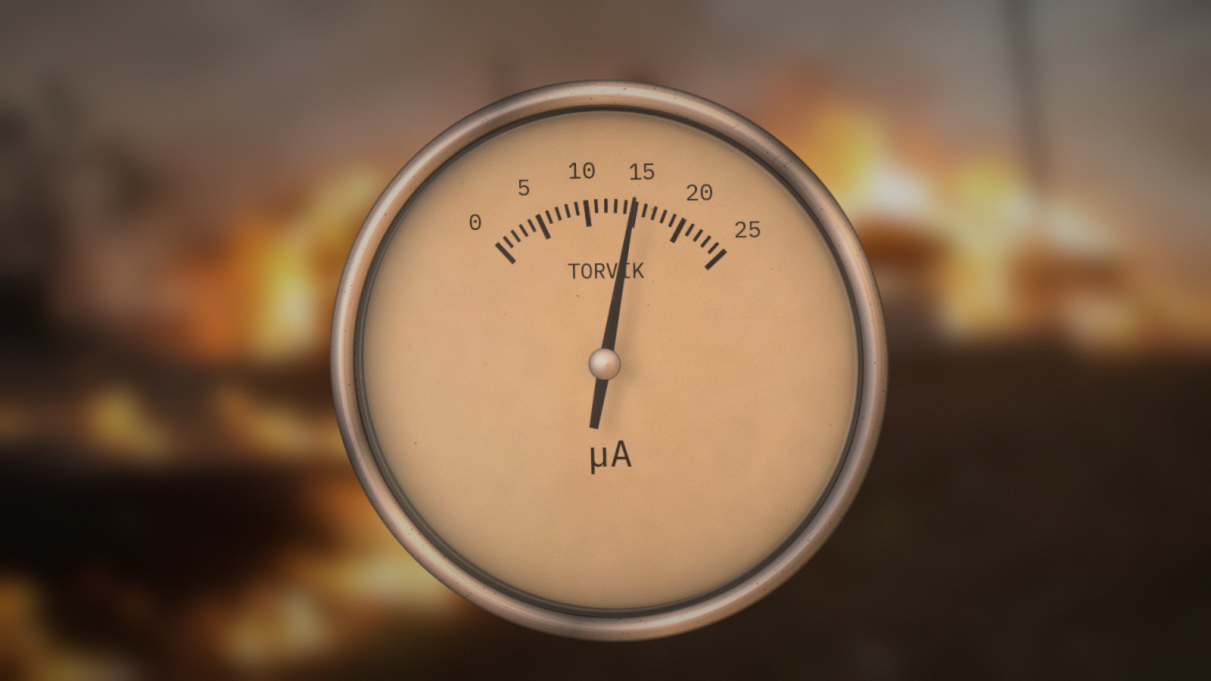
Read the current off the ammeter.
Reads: 15 µA
